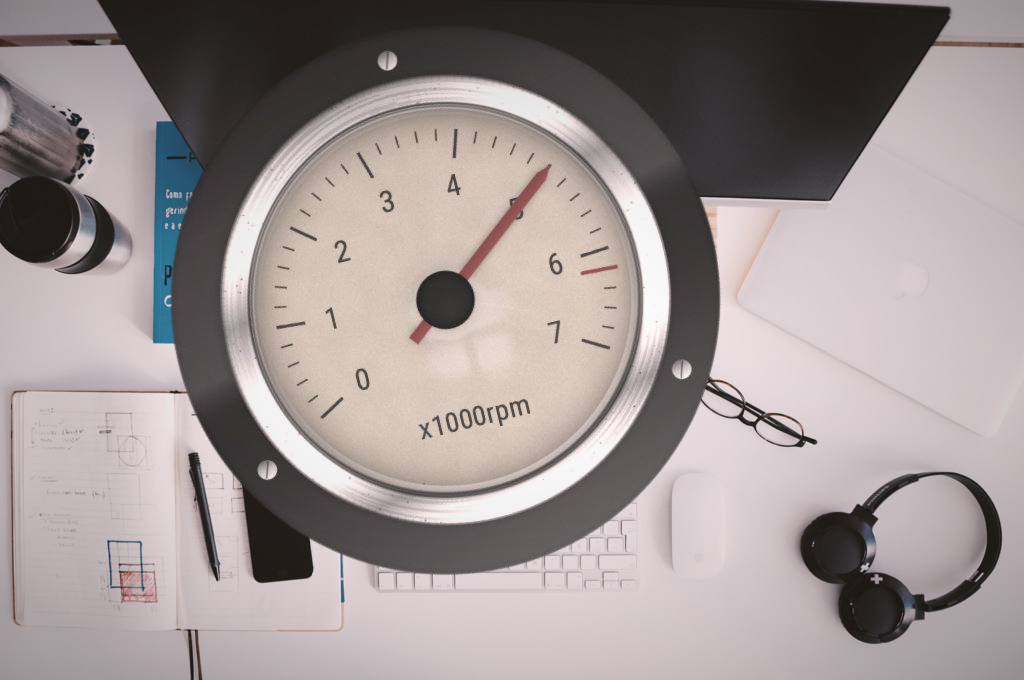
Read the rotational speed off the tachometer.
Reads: 5000 rpm
